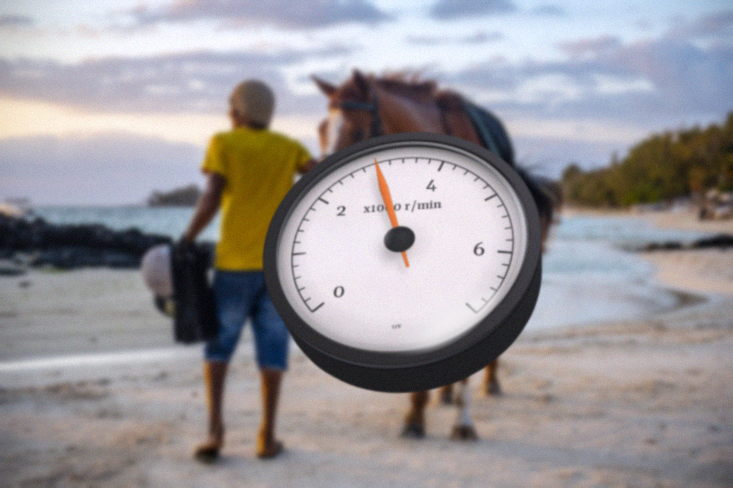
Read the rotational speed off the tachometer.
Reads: 3000 rpm
